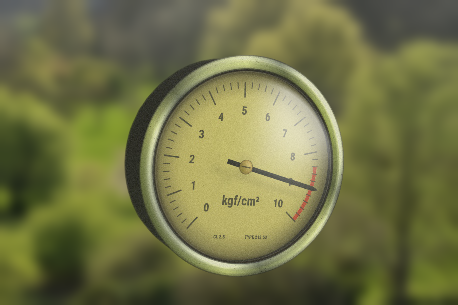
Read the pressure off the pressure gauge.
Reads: 9 kg/cm²
